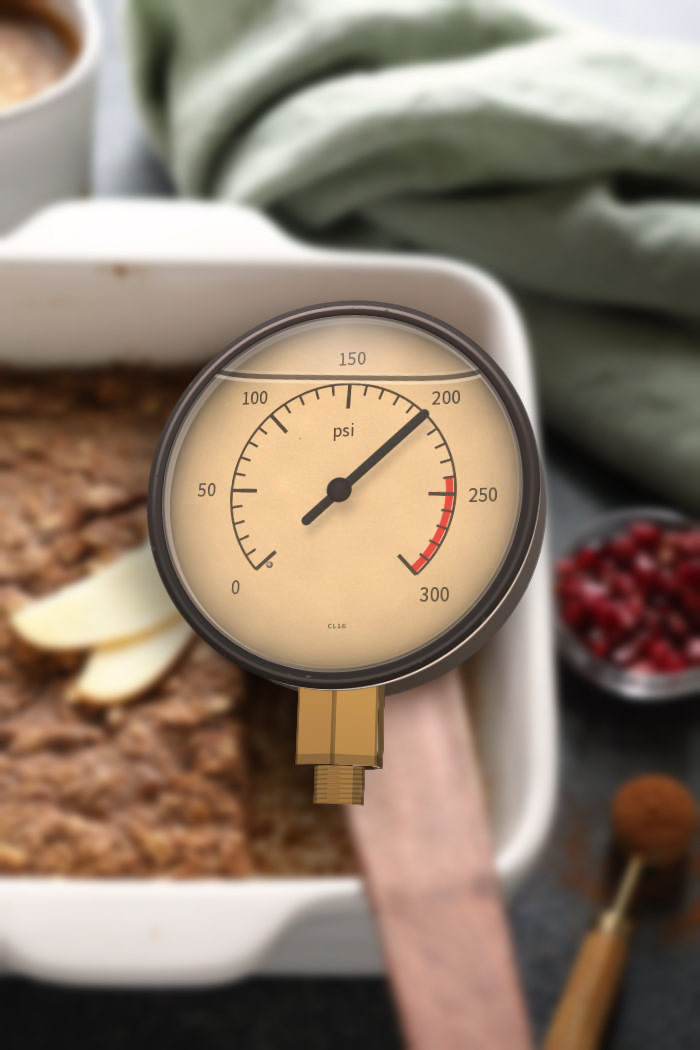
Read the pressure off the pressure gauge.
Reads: 200 psi
